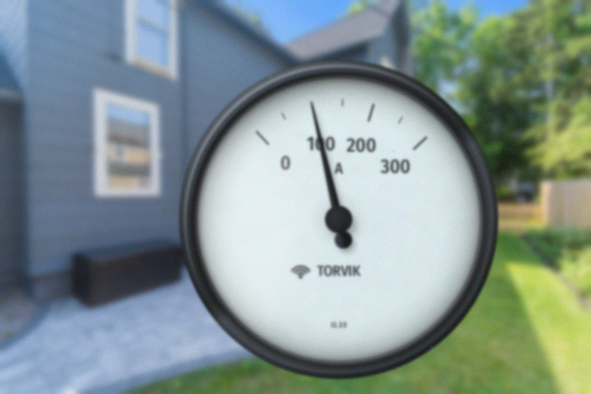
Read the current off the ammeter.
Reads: 100 A
